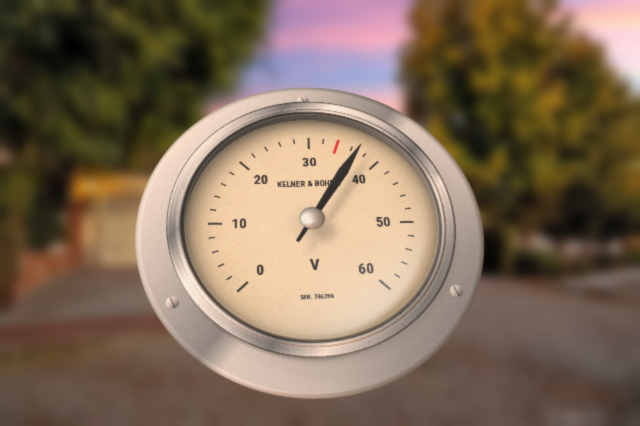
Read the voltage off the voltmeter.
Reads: 37 V
